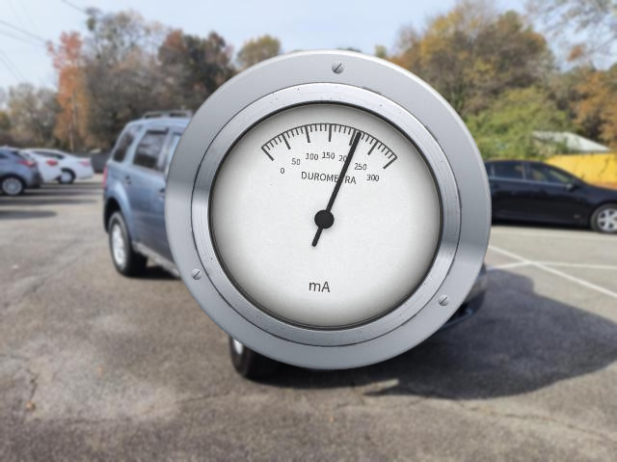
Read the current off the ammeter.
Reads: 210 mA
